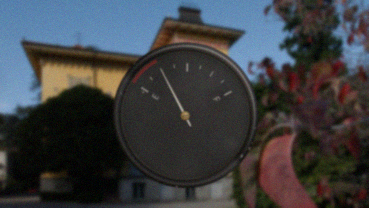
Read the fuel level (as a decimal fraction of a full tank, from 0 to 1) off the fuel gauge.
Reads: 0.25
